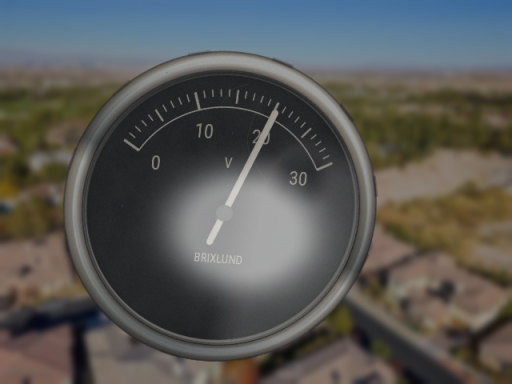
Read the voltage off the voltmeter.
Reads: 20 V
